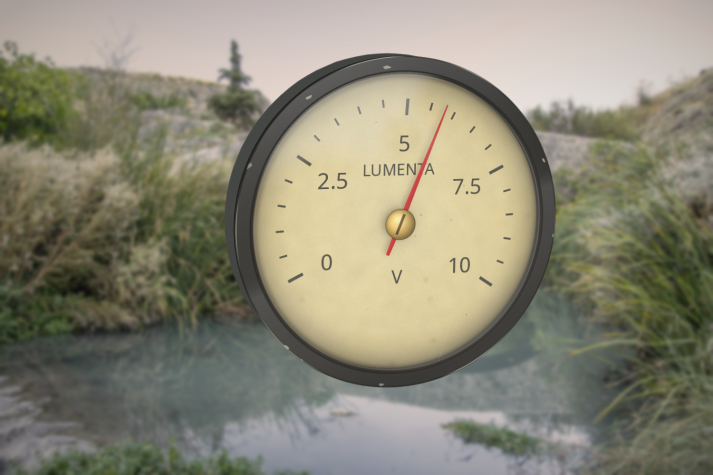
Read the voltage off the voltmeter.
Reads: 5.75 V
